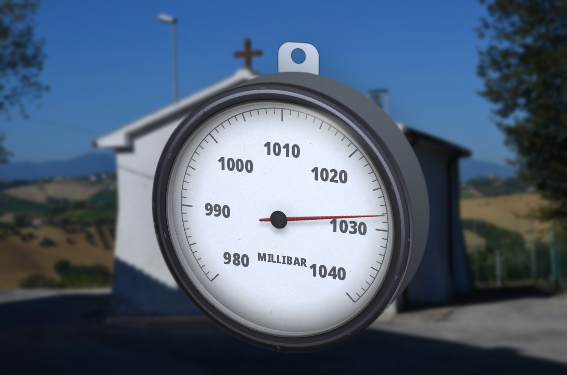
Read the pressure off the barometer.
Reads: 1028 mbar
